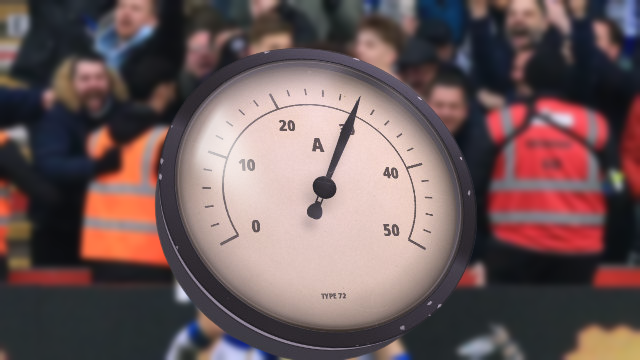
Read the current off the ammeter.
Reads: 30 A
